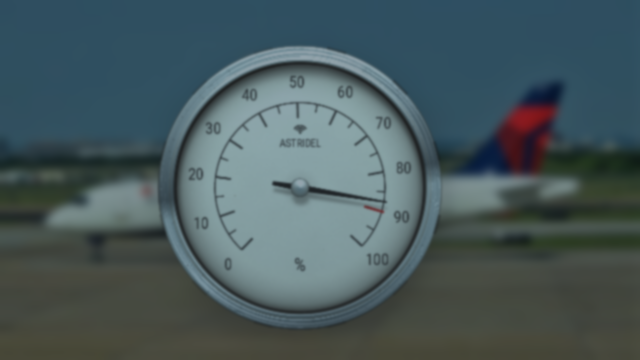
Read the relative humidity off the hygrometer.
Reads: 87.5 %
